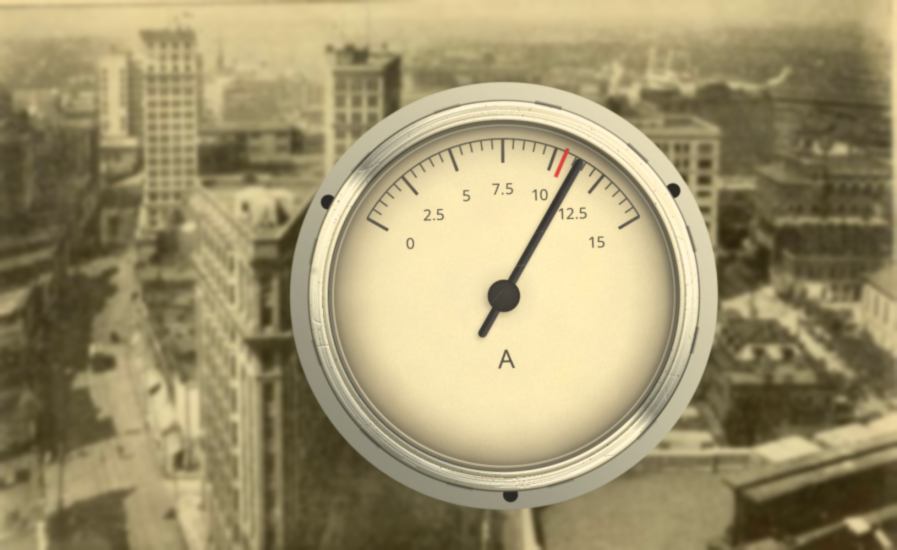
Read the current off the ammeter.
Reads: 11.25 A
